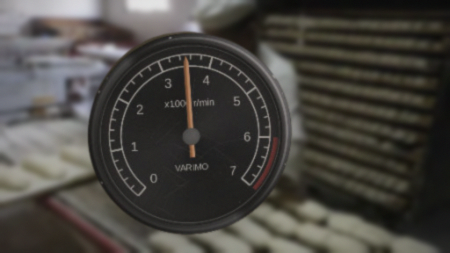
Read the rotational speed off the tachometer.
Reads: 3500 rpm
